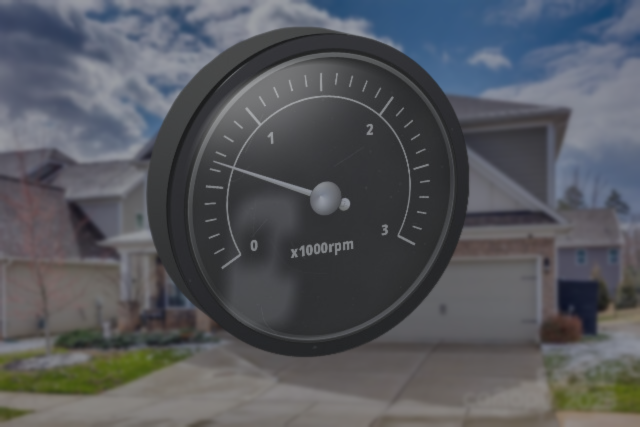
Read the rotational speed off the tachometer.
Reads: 650 rpm
